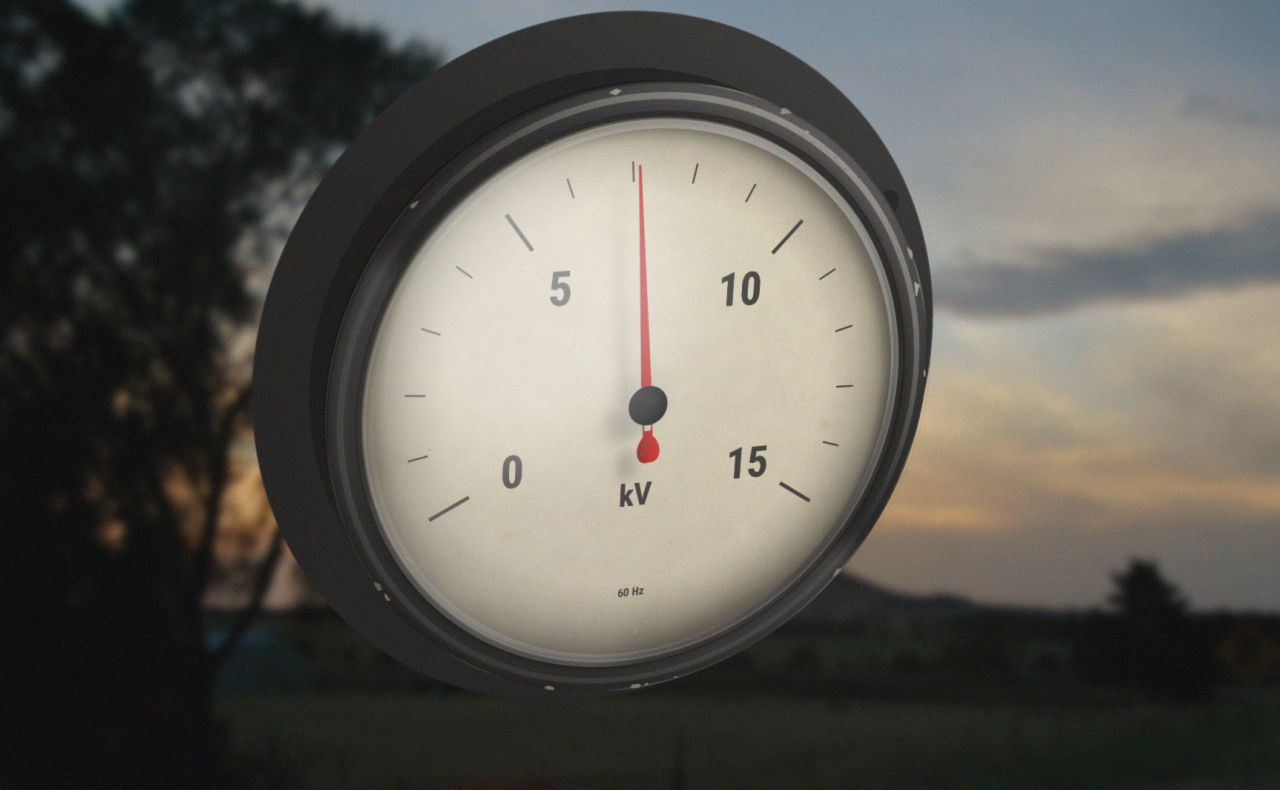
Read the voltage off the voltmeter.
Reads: 7 kV
